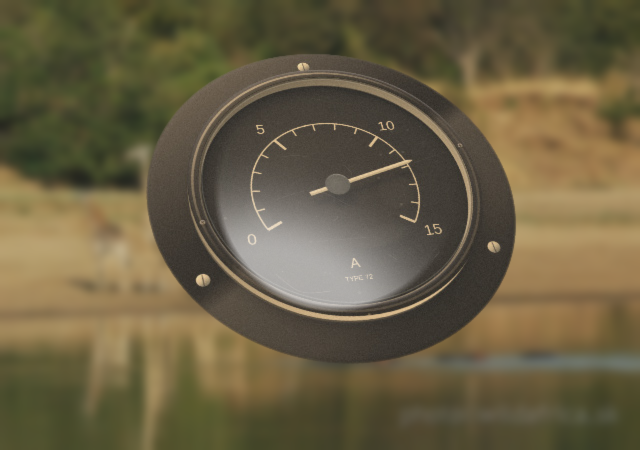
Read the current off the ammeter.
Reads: 12 A
